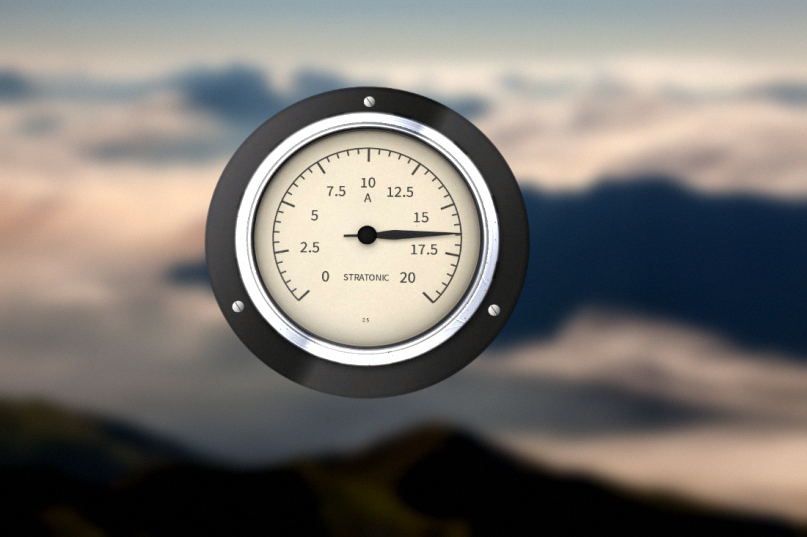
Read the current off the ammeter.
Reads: 16.5 A
